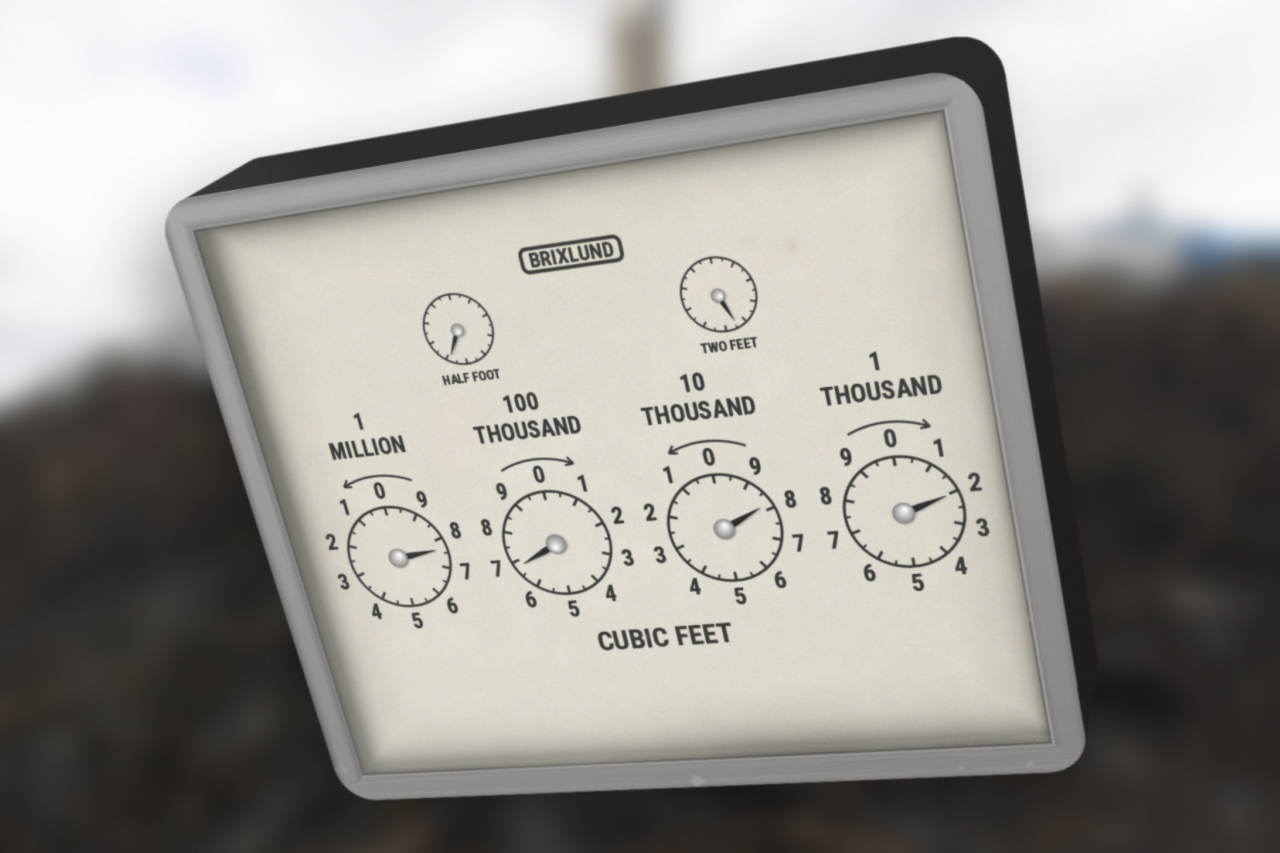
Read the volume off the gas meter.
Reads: 768200 ft³
